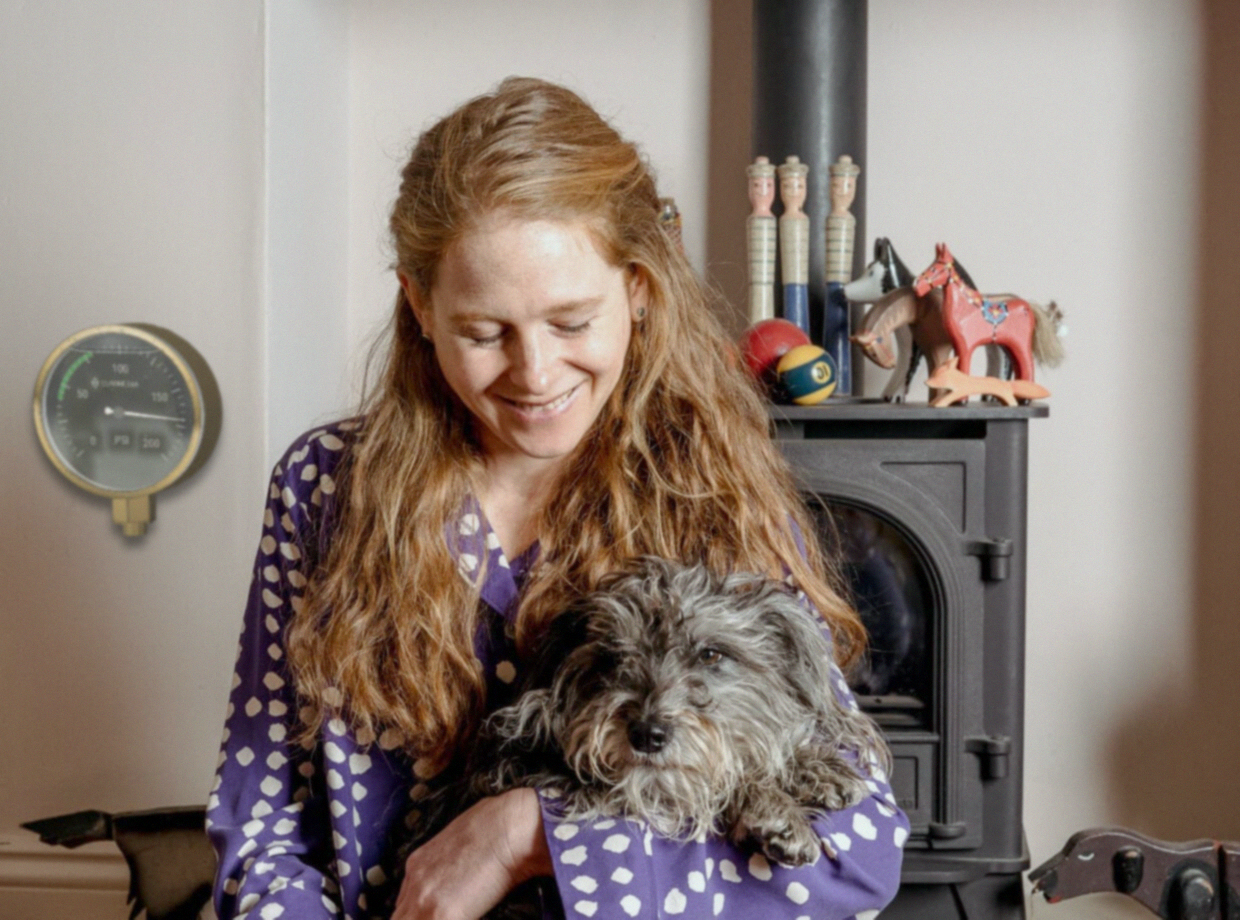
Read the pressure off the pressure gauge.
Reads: 170 psi
